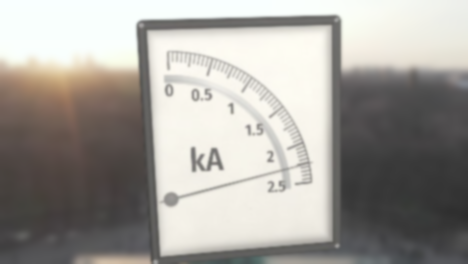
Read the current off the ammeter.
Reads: 2.25 kA
